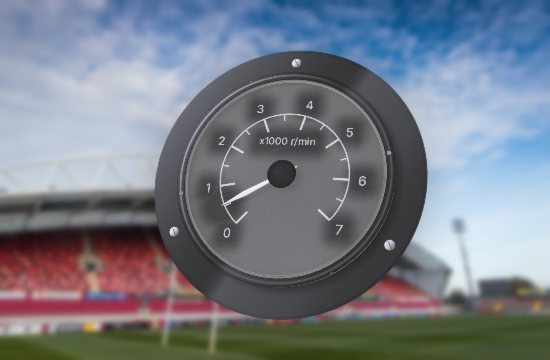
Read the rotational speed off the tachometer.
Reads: 500 rpm
